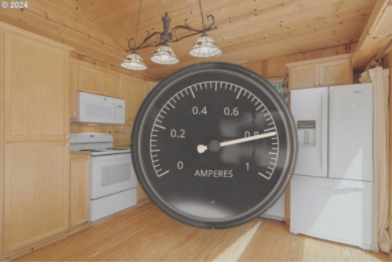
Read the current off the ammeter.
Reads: 0.82 A
